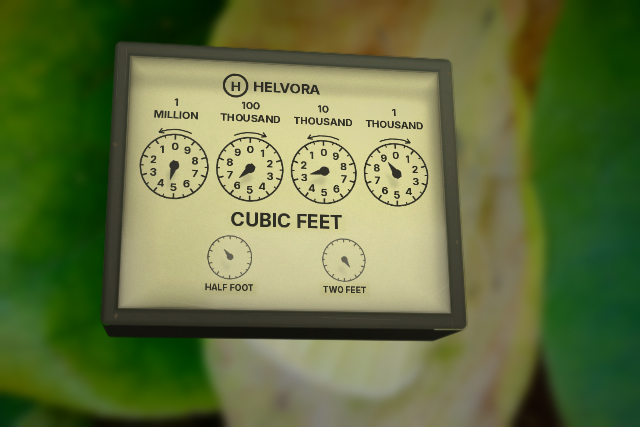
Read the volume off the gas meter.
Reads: 462900 ft³
